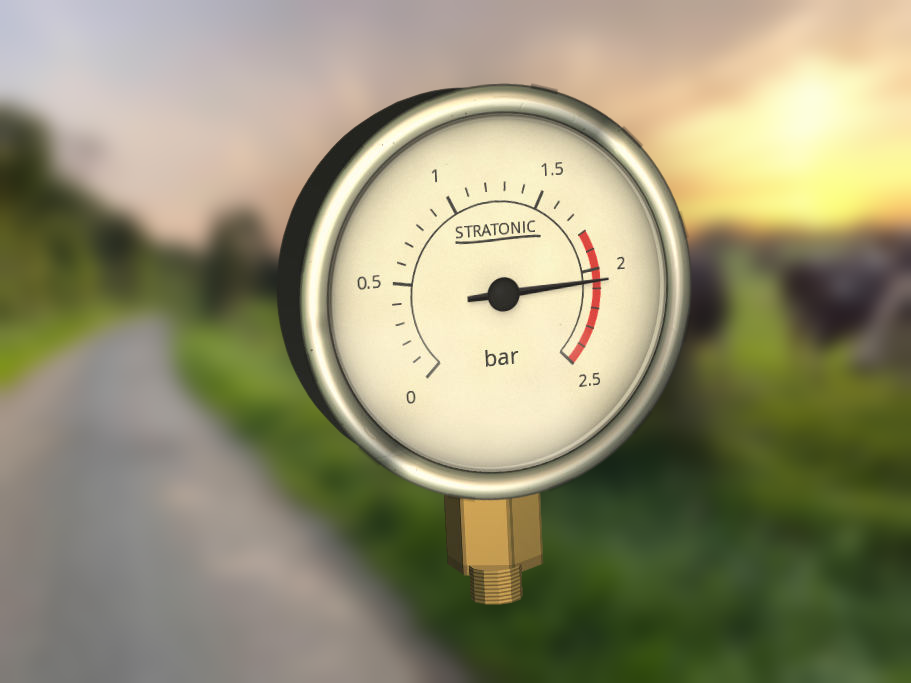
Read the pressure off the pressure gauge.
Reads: 2.05 bar
